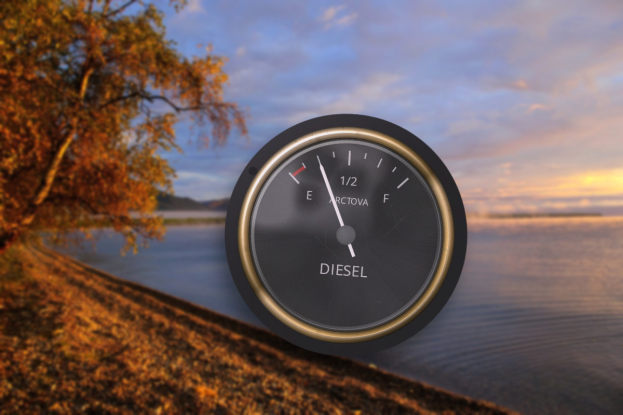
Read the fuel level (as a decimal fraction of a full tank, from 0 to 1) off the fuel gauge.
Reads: 0.25
